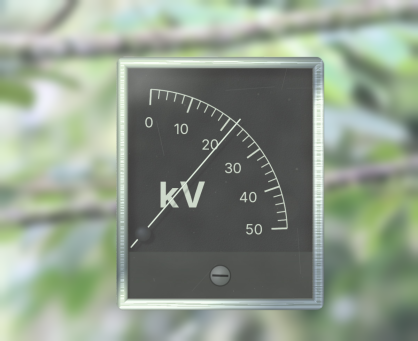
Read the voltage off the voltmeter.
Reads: 22 kV
